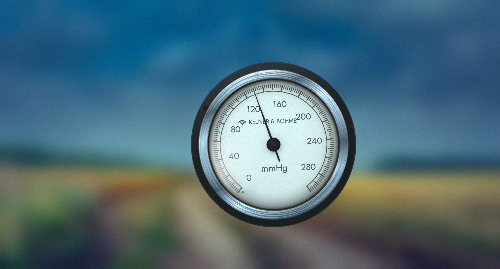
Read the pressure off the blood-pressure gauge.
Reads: 130 mmHg
